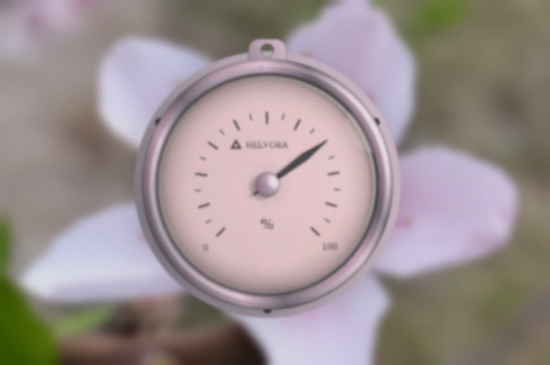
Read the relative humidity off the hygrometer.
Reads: 70 %
